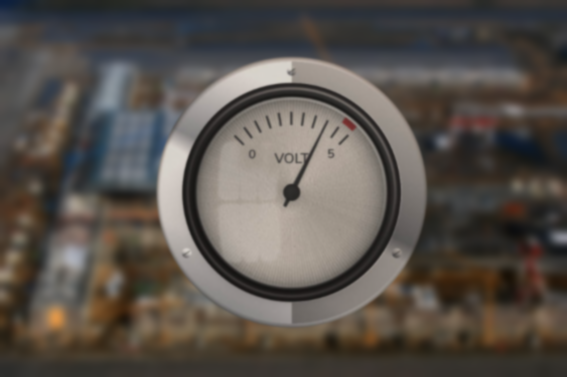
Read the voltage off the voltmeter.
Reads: 4 V
